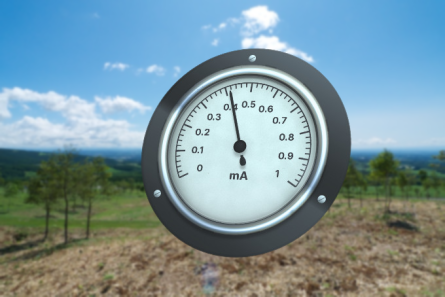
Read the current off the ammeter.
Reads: 0.42 mA
